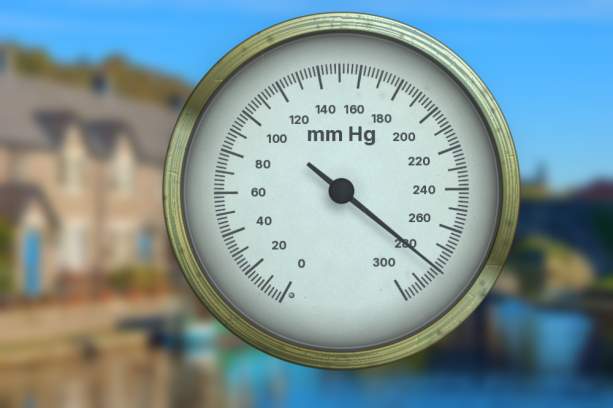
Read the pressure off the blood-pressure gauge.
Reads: 280 mmHg
